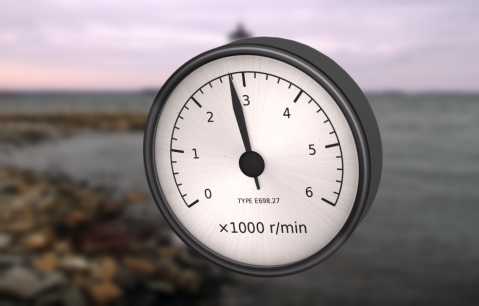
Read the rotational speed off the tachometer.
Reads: 2800 rpm
